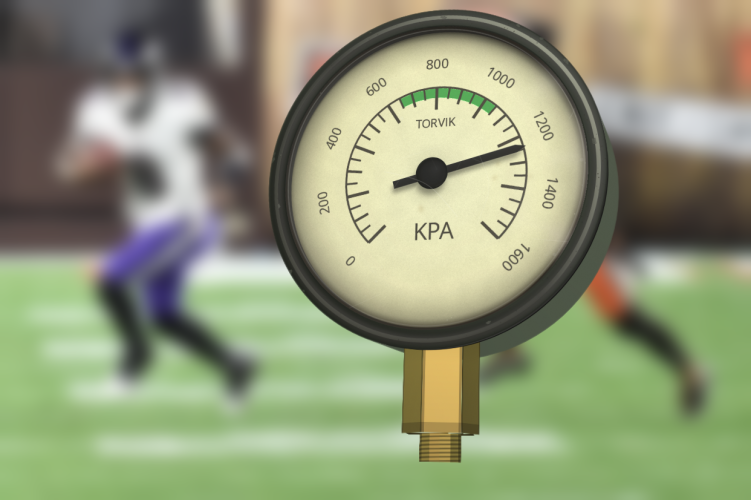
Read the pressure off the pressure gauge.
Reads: 1250 kPa
